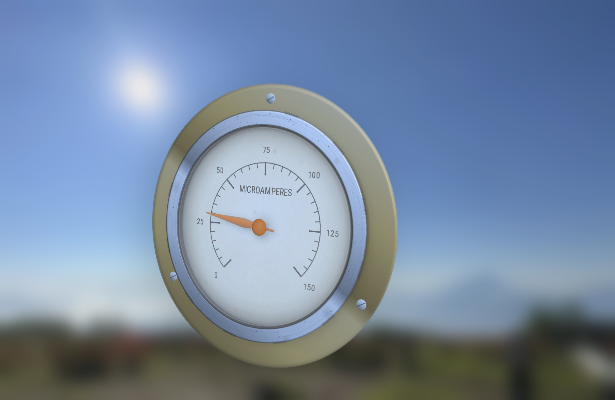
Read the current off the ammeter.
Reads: 30 µA
